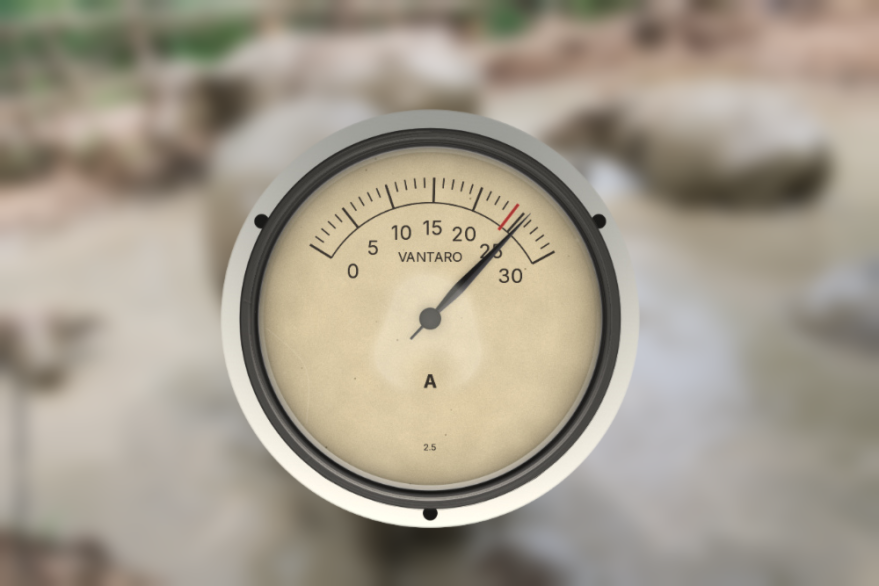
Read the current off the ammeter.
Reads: 25.5 A
